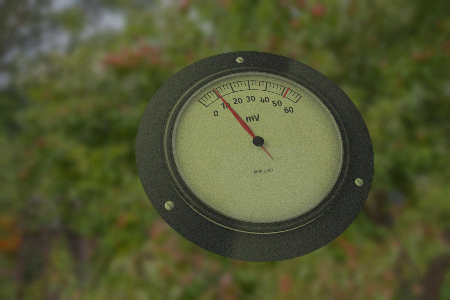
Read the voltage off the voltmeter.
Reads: 10 mV
